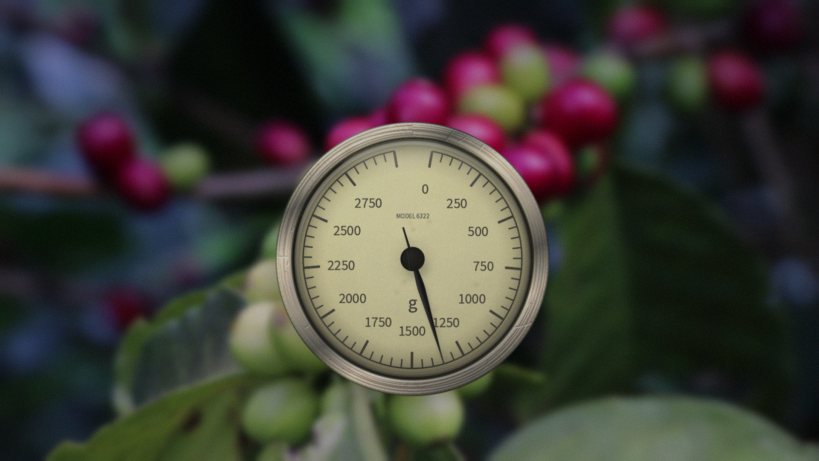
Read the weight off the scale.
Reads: 1350 g
